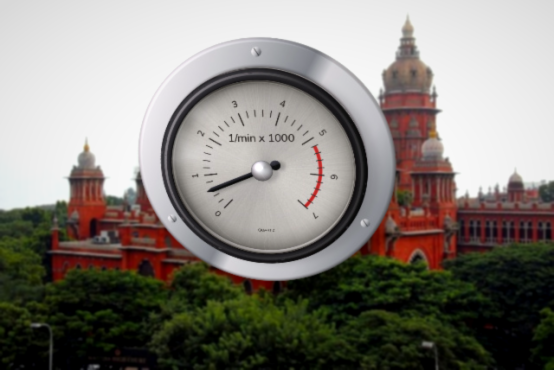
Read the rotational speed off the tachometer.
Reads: 600 rpm
